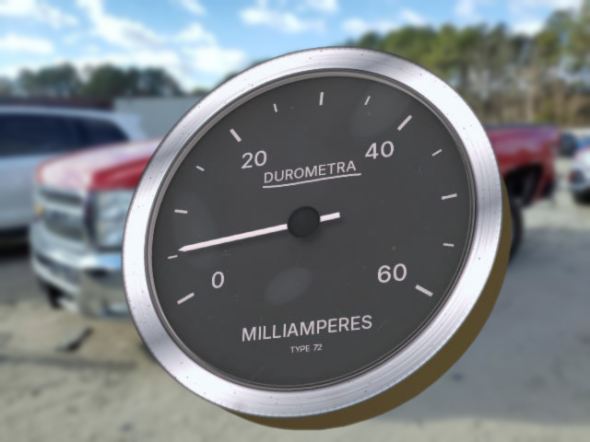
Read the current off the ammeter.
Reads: 5 mA
